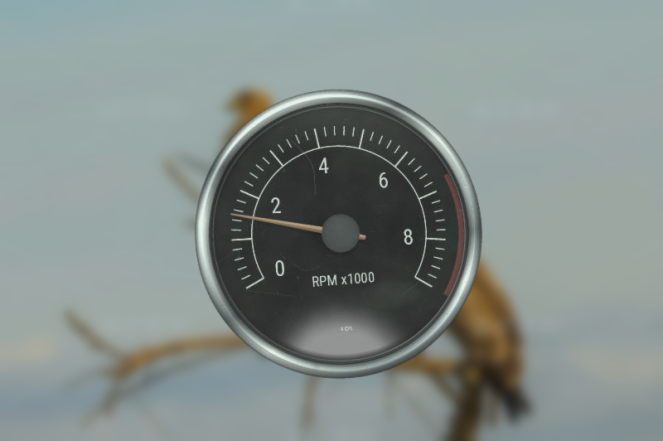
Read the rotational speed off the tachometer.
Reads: 1500 rpm
